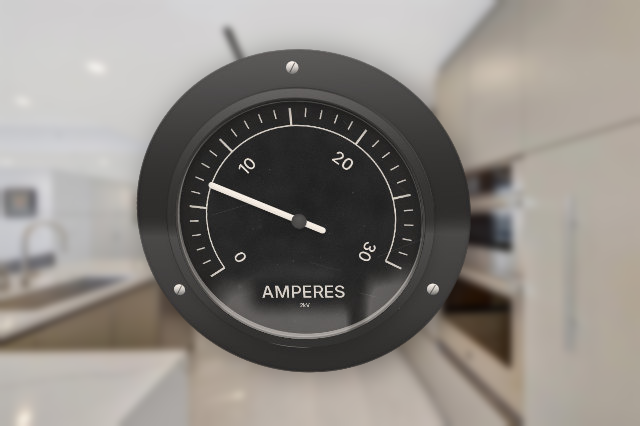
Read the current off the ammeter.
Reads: 7 A
